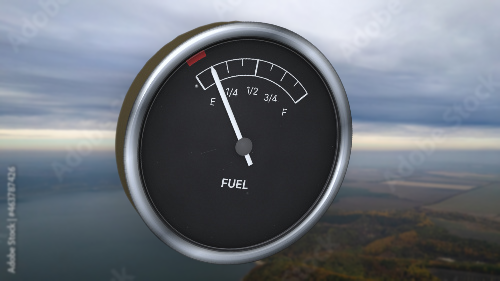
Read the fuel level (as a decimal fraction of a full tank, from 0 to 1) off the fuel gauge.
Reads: 0.125
